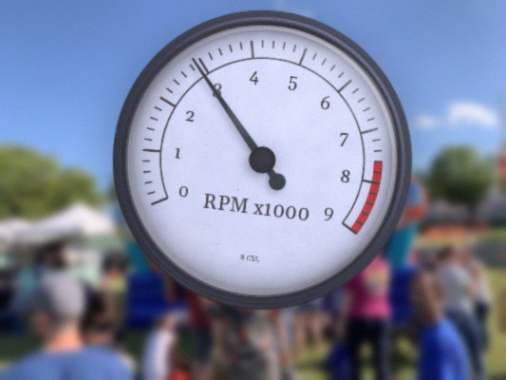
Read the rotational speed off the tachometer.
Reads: 2900 rpm
